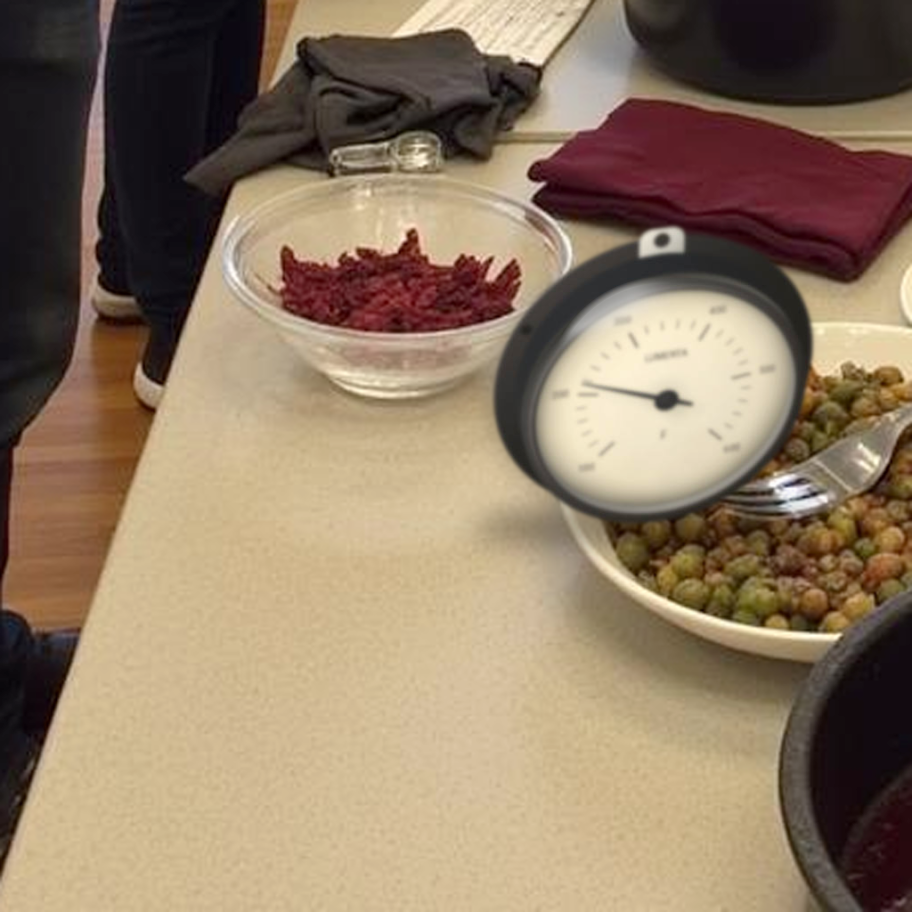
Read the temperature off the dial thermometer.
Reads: 220 °F
